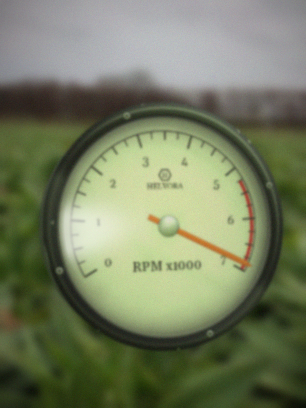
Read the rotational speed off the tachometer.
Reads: 6875 rpm
